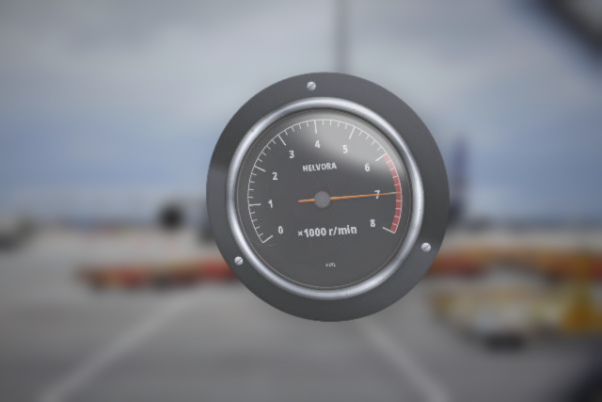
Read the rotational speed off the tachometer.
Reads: 7000 rpm
